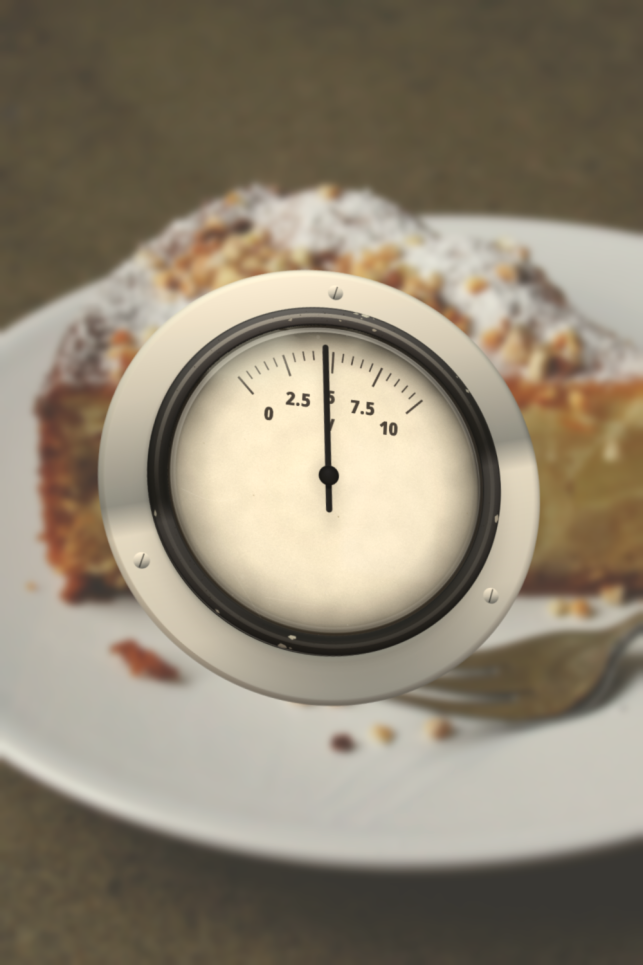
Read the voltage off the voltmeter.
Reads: 4.5 V
